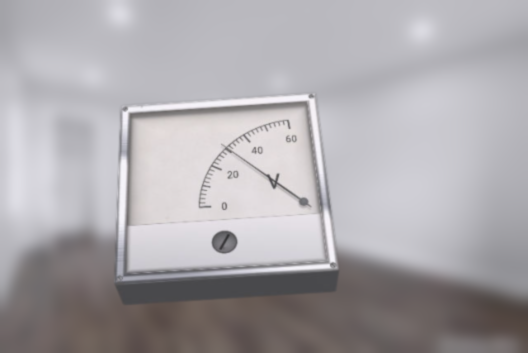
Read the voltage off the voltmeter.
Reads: 30 V
